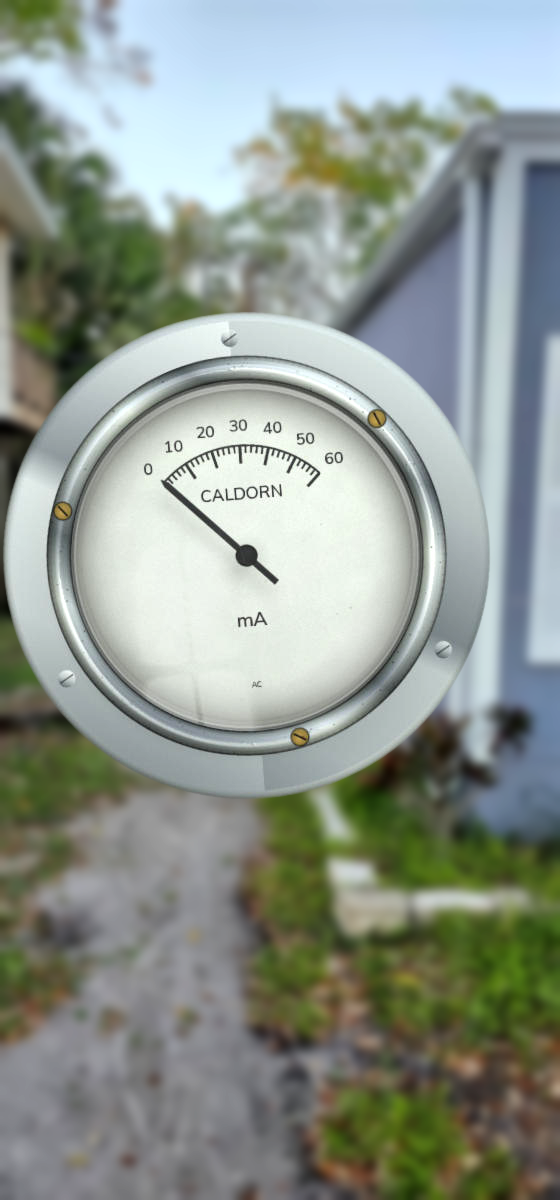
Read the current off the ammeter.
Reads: 0 mA
